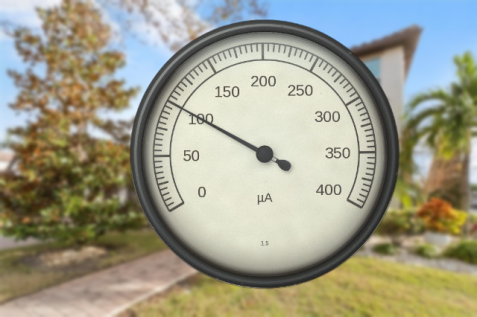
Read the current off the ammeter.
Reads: 100 µA
